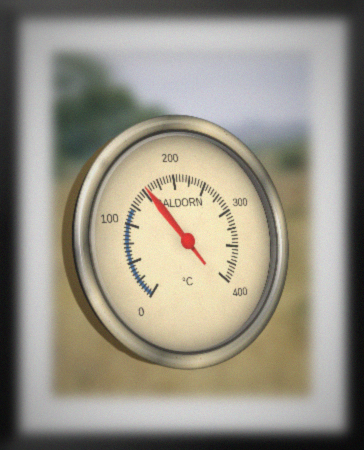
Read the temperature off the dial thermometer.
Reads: 150 °C
